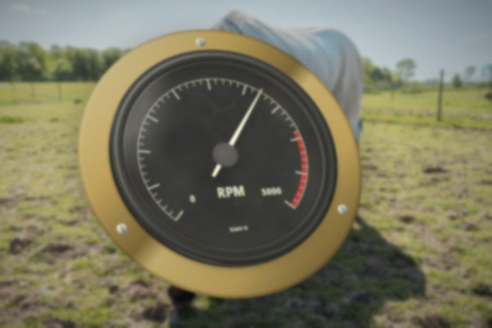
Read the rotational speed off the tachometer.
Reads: 3200 rpm
